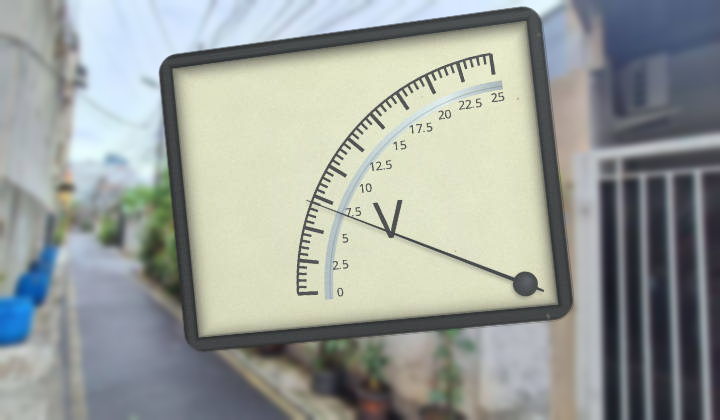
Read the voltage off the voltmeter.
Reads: 7 V
